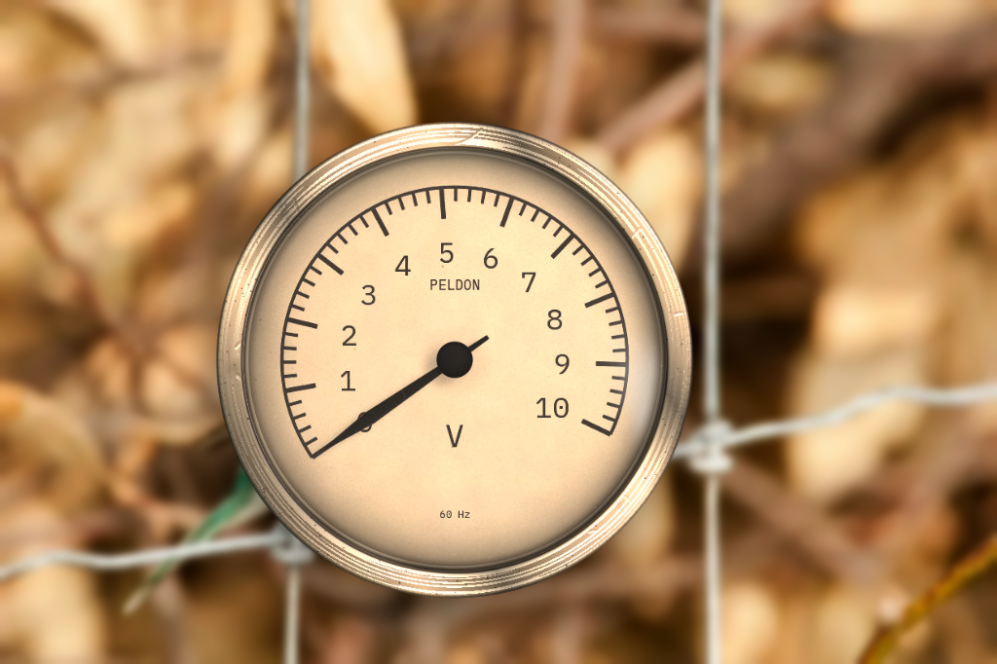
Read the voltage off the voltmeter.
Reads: 0 V
